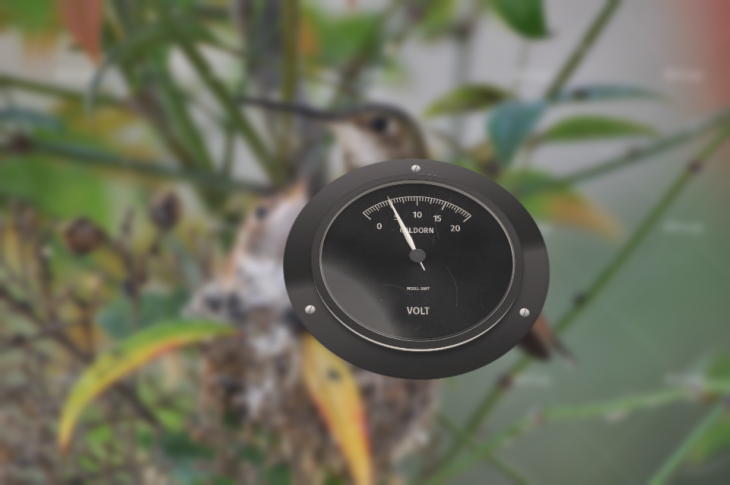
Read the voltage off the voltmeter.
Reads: 5 V
